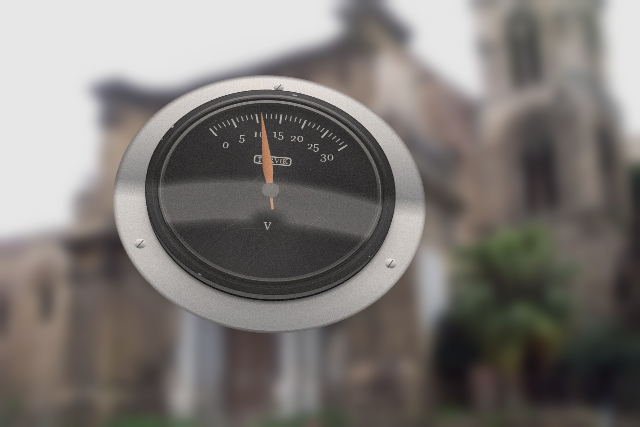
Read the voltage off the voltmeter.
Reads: 11 V
